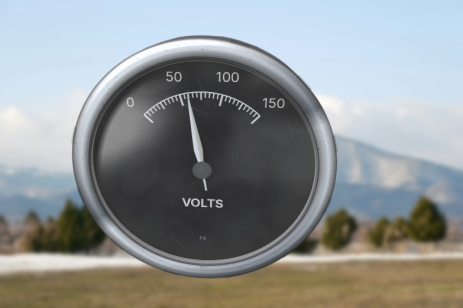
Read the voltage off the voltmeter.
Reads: 60 V
